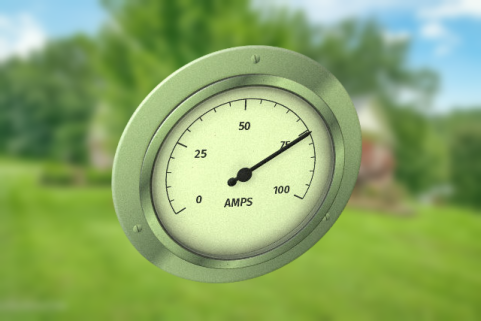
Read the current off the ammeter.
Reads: 75 A
